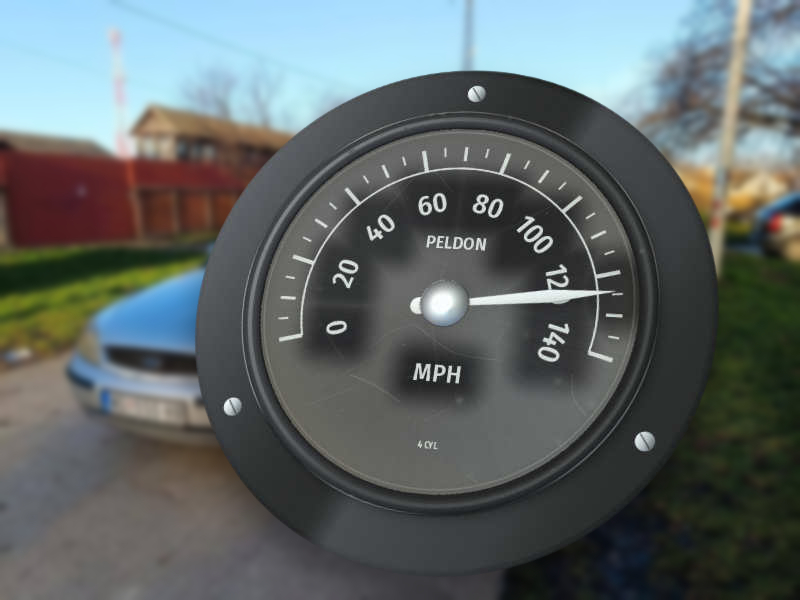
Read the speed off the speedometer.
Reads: 125 mph
